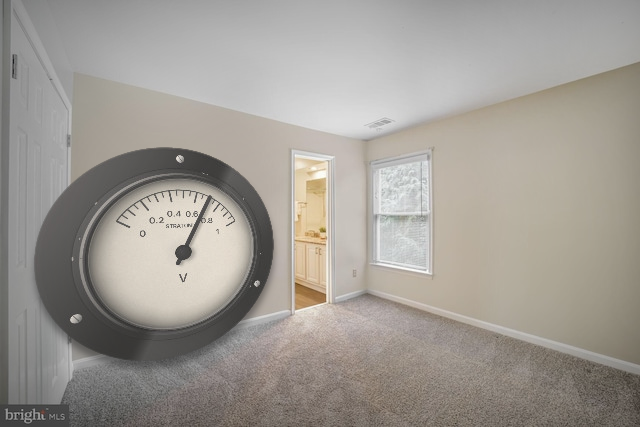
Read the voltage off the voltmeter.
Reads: 0.7 V
